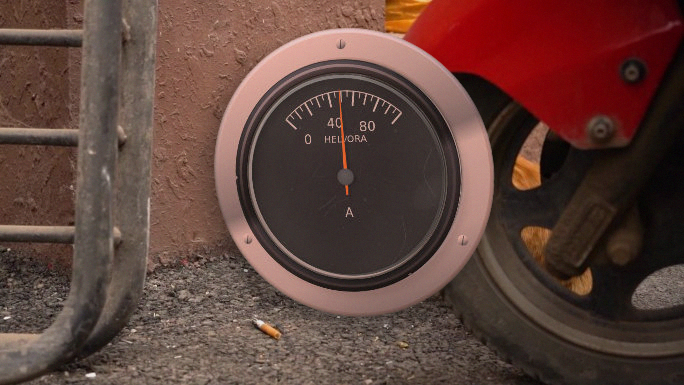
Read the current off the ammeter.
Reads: 50 A
